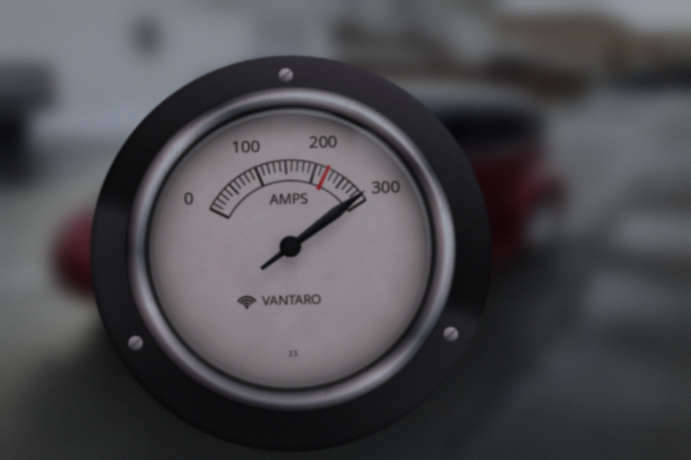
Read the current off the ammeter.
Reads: 290 A
